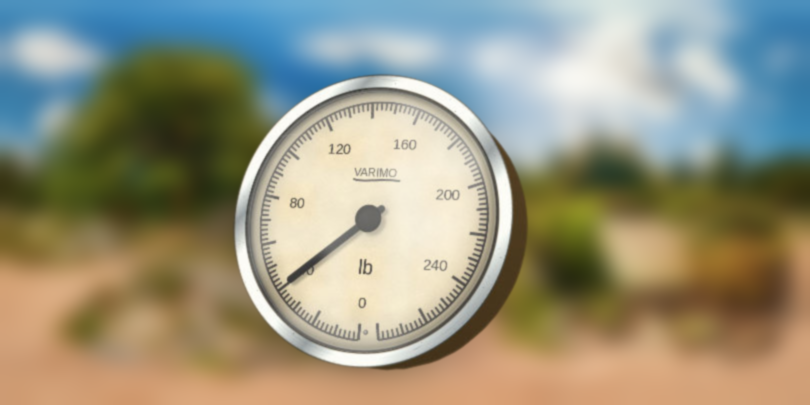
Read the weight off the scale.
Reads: 40 lb
